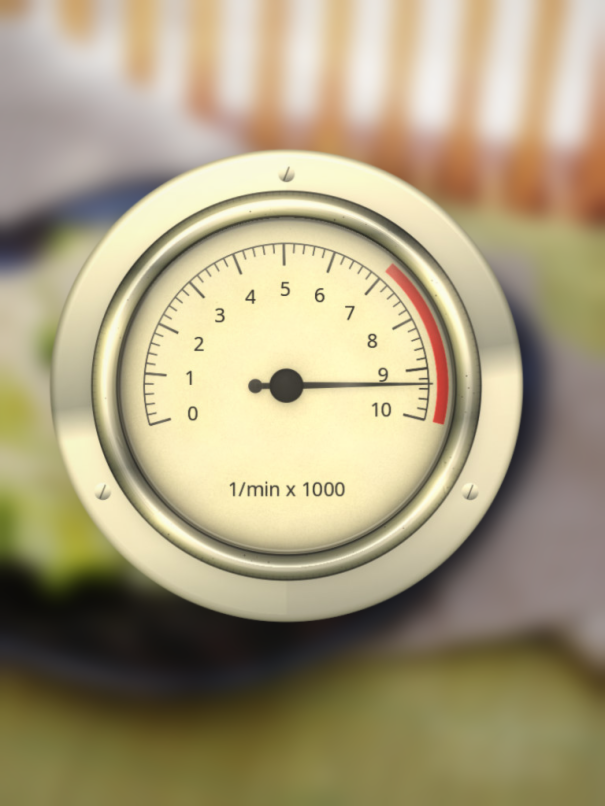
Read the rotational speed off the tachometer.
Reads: 9300 rpm
